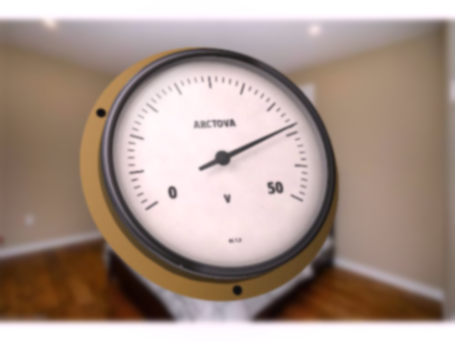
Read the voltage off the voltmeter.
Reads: 39 V
